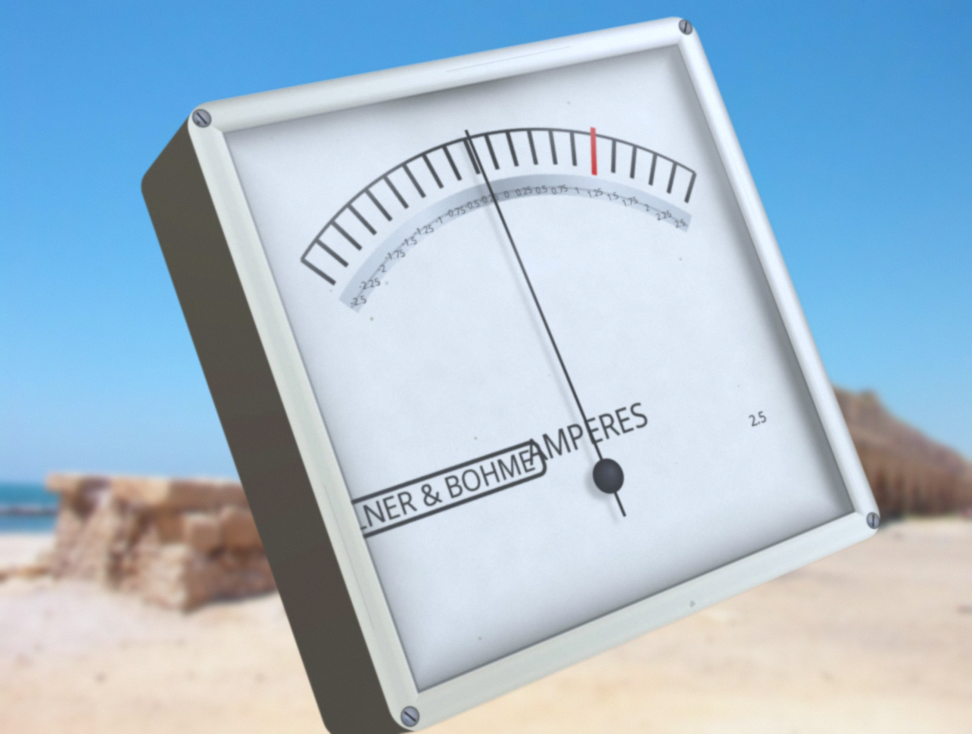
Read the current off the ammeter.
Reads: -0.25 A
